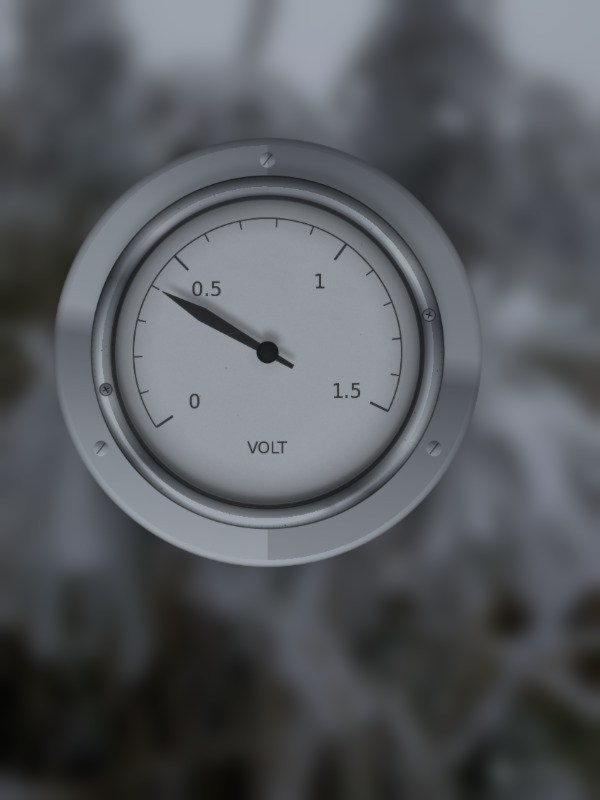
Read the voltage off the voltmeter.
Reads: 0.4 V
